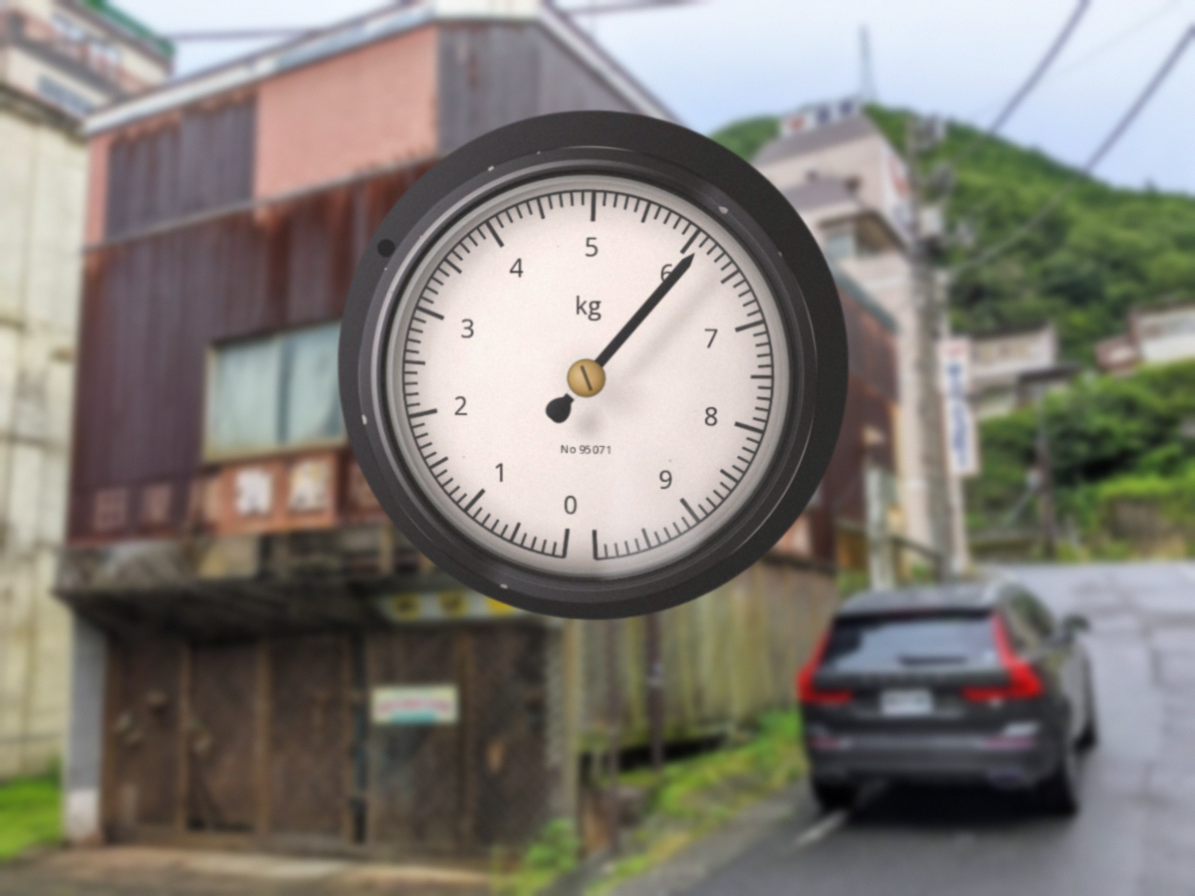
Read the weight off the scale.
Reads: 6.1 kg
